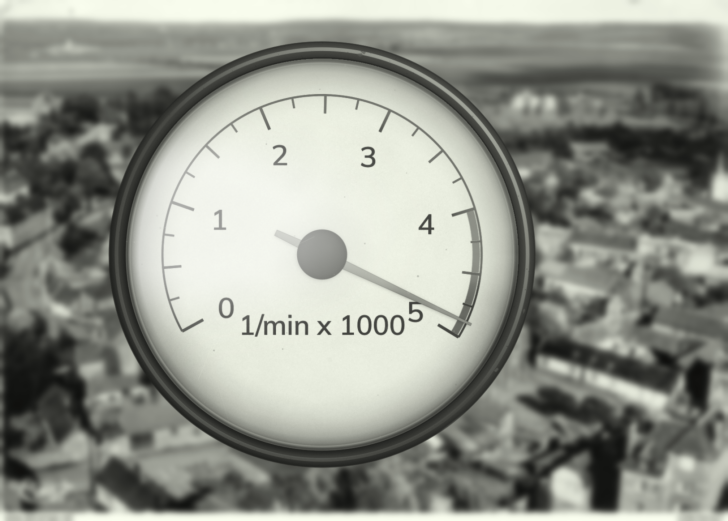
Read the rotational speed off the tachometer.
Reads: 4875 rpm
